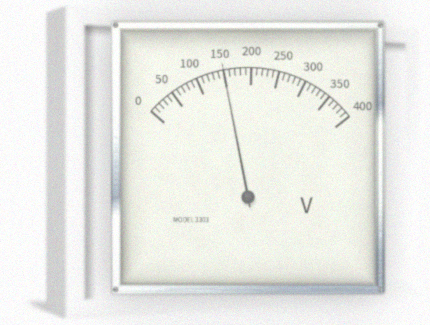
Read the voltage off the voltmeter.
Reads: 150 V
